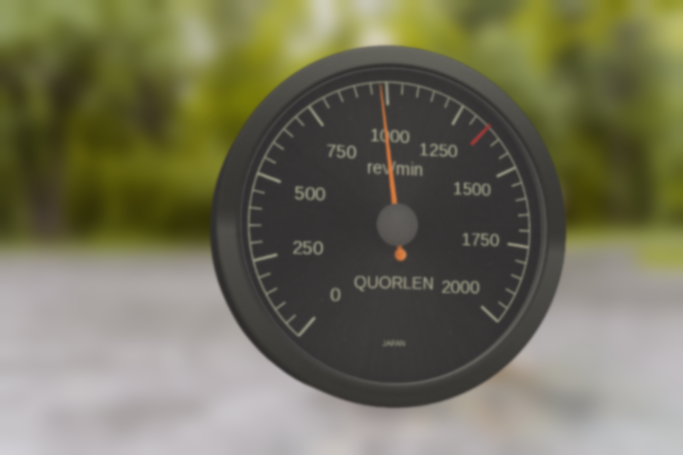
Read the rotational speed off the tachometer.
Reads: 975 rpm
